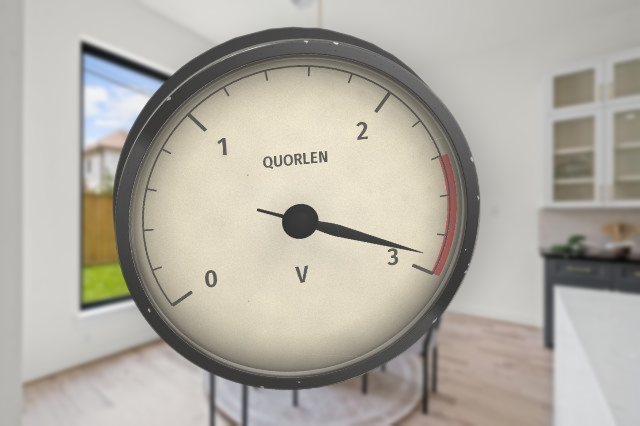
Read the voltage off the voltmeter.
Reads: 2.9 V
